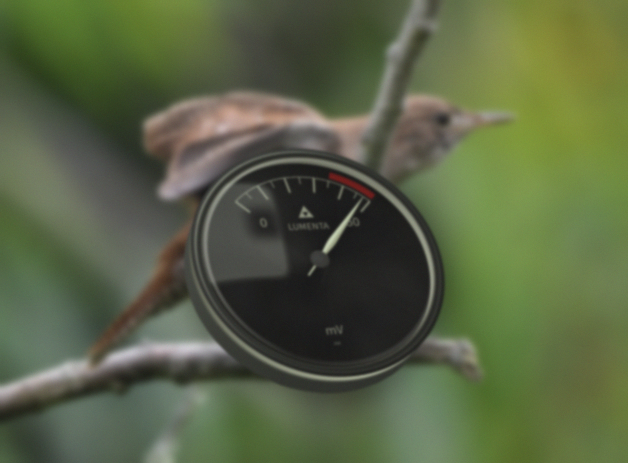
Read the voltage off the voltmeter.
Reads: 47.5 mV
